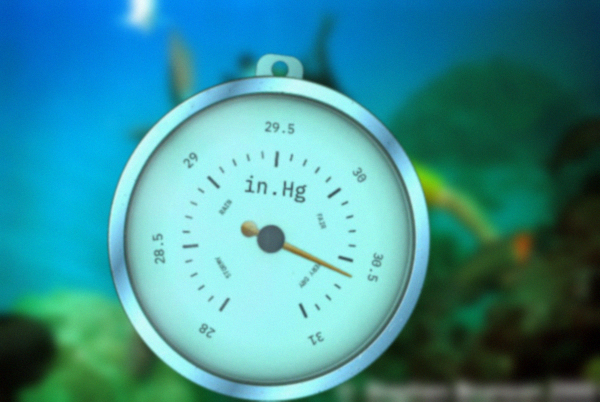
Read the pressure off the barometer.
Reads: 30.6 inHg
